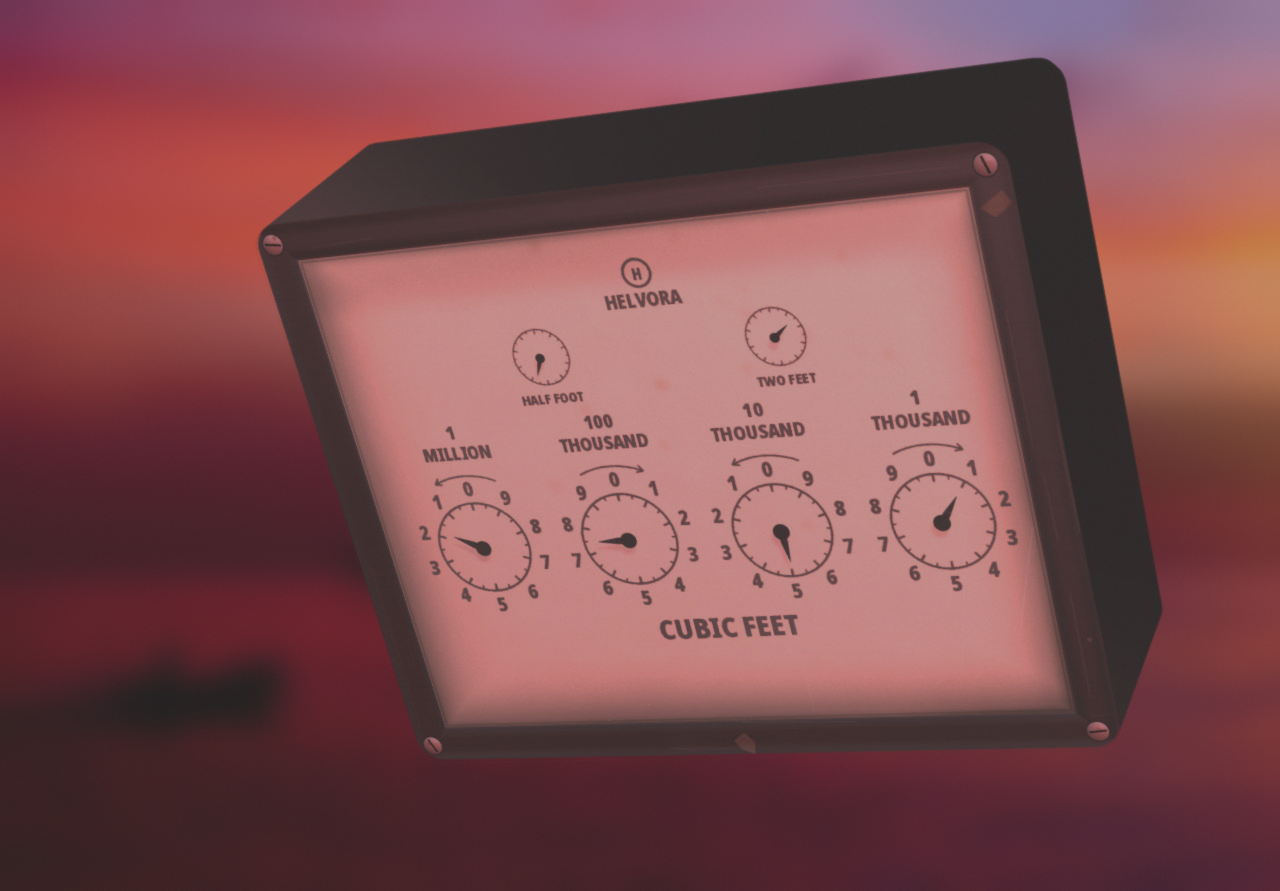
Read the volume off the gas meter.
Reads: 175100 ft³
